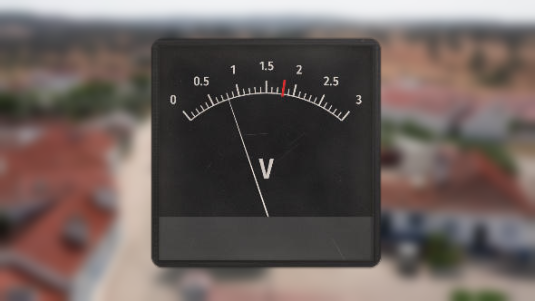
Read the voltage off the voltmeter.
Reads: 0.8 V
